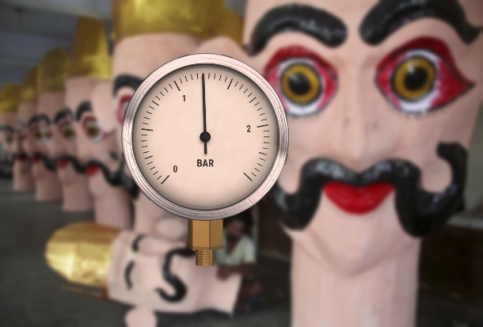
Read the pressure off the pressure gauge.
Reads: 1.25 bar
